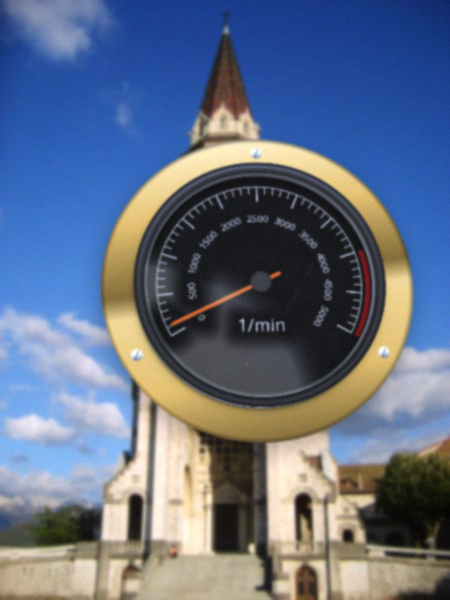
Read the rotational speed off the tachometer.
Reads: 100 rpm
